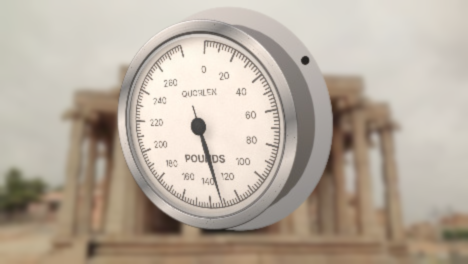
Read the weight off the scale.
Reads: 130 lb
